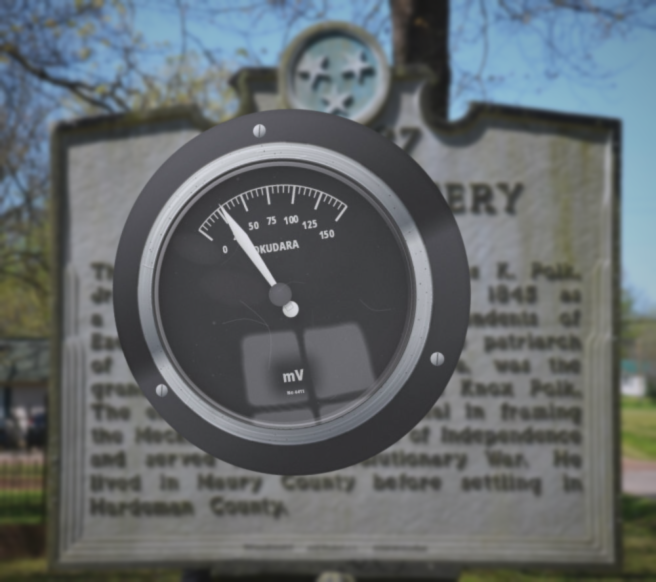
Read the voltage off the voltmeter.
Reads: 30 mV
